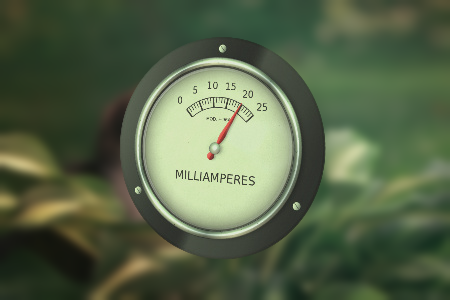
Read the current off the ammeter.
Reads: 20 mA
